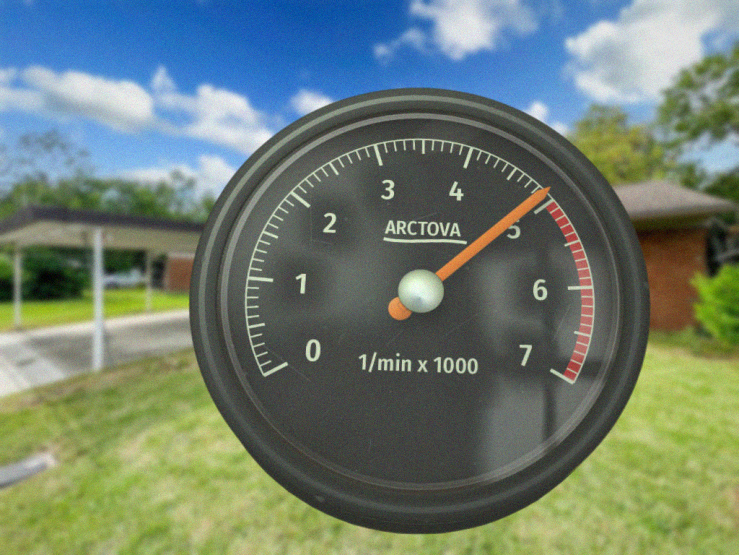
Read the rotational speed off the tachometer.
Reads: 4900 rpm
